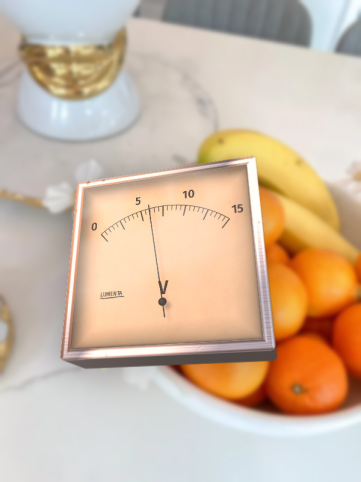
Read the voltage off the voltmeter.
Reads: 6 V
